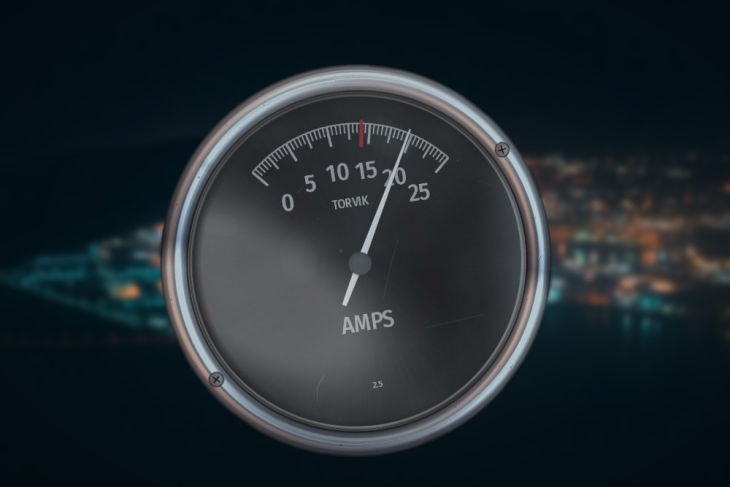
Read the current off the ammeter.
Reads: 19.5 A
